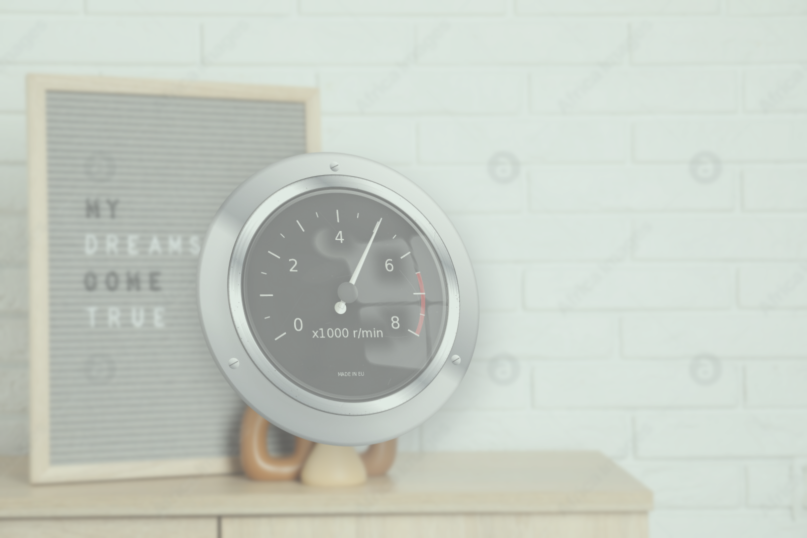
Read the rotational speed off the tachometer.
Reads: 5000 rpm
